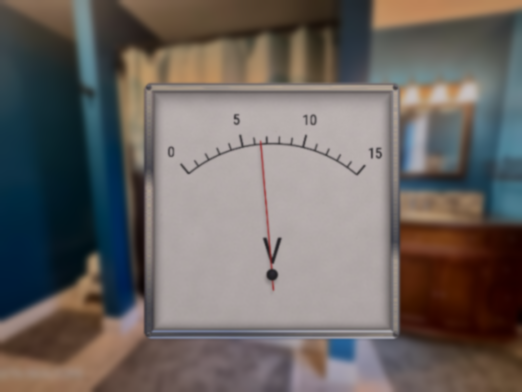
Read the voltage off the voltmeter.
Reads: 6.5 V
